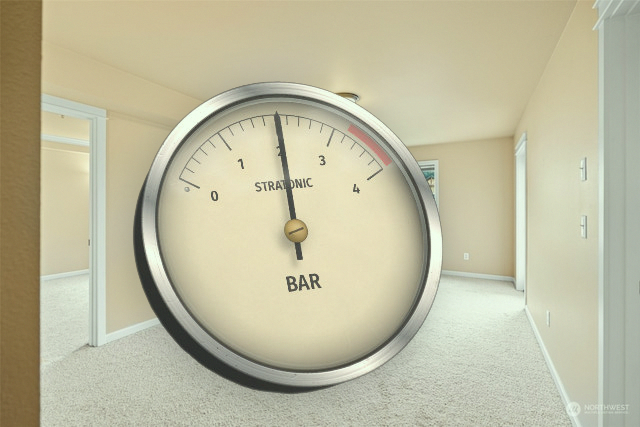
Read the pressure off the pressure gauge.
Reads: 2 bar
